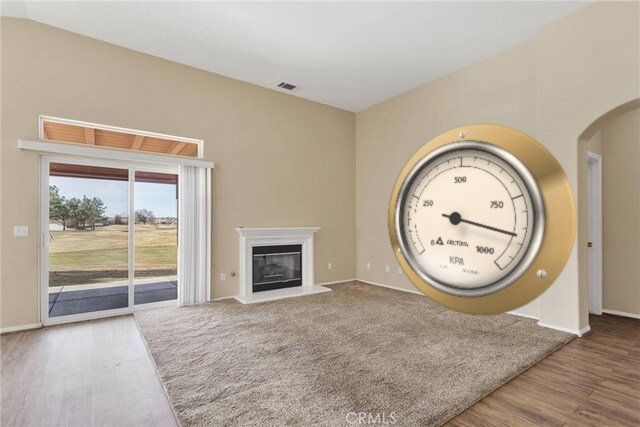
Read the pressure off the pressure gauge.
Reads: 875 kPa
